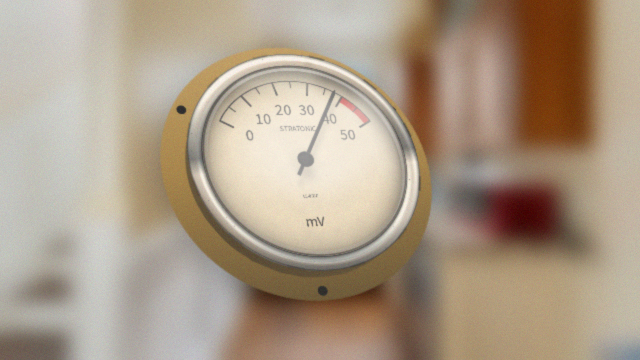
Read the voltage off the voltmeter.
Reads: 37.5 mV
